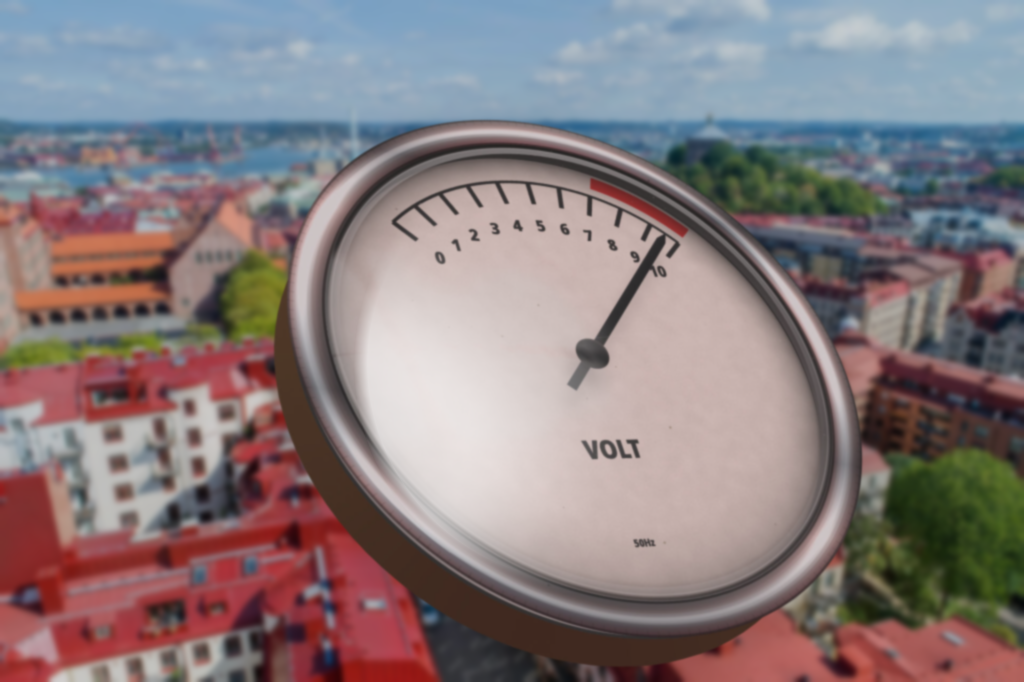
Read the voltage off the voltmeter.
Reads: 9.5 V
